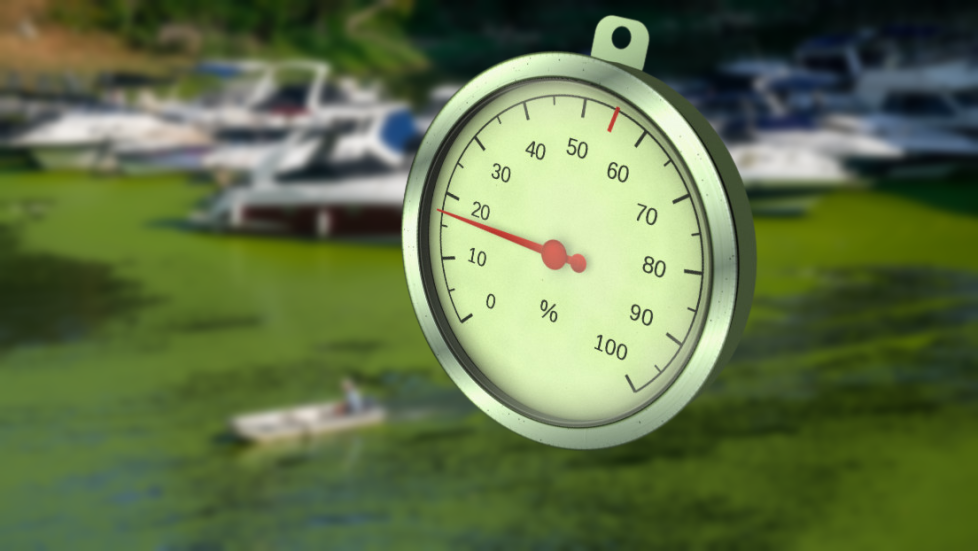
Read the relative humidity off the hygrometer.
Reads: 17.5 %
